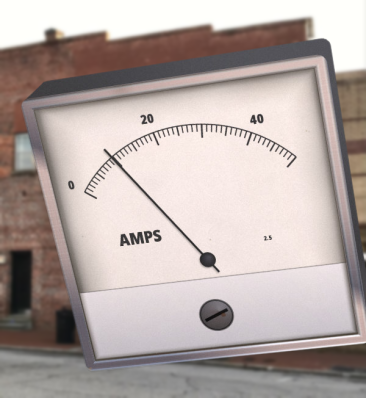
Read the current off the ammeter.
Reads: 10 A
